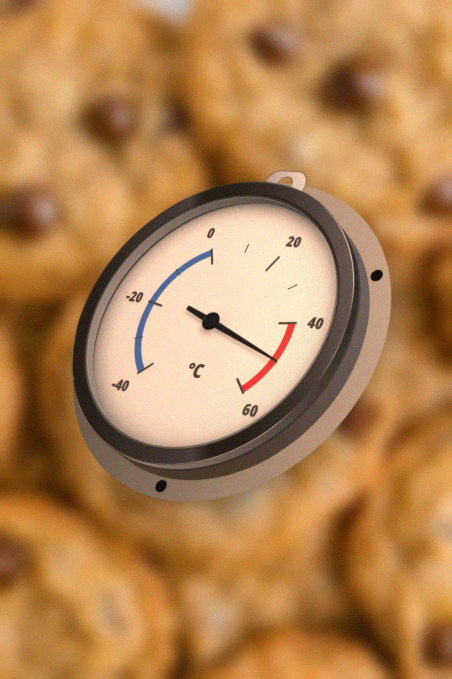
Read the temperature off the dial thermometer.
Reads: 50 °C
